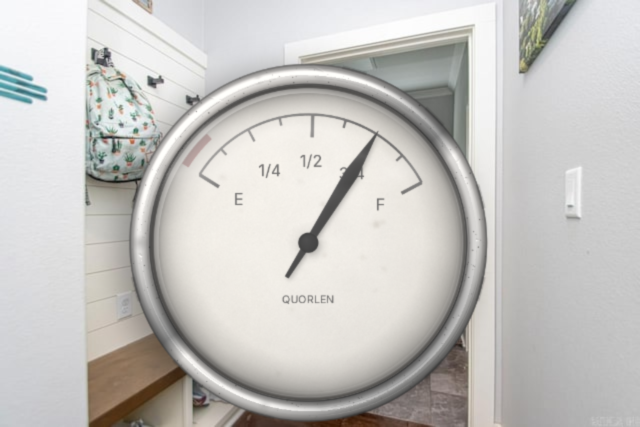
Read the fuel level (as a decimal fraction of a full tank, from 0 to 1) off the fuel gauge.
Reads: 0.75
